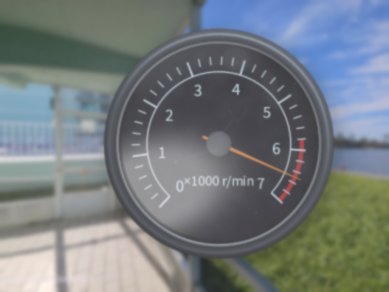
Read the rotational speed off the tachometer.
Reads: 6500 rpm
